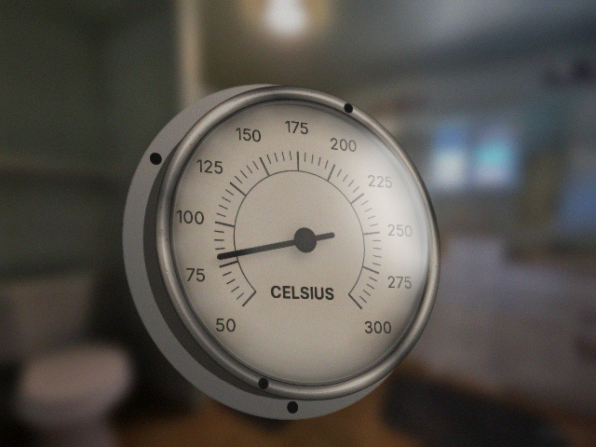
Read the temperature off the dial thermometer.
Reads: 80 °C
